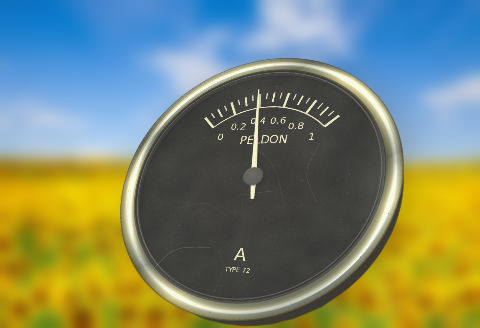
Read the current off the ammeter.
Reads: 0.4 A
